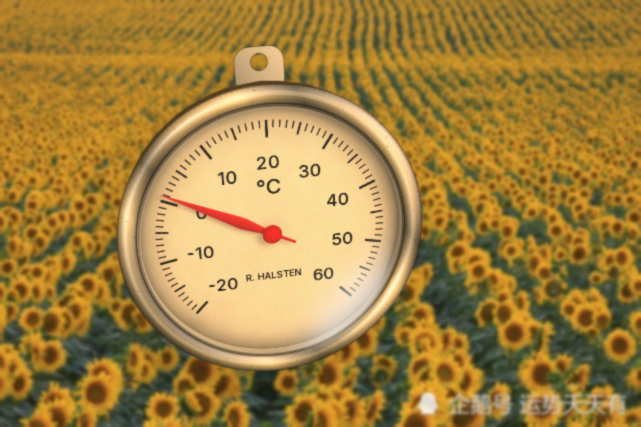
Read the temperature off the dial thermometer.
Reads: 1 °C
